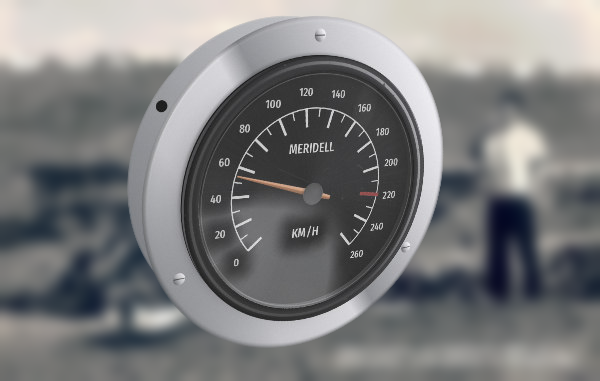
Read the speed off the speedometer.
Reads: 55 km/h
